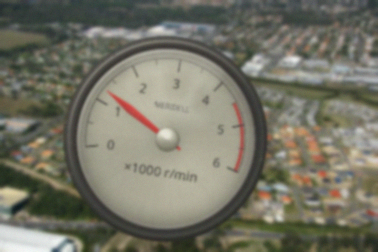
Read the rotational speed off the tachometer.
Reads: 1250 rpm
